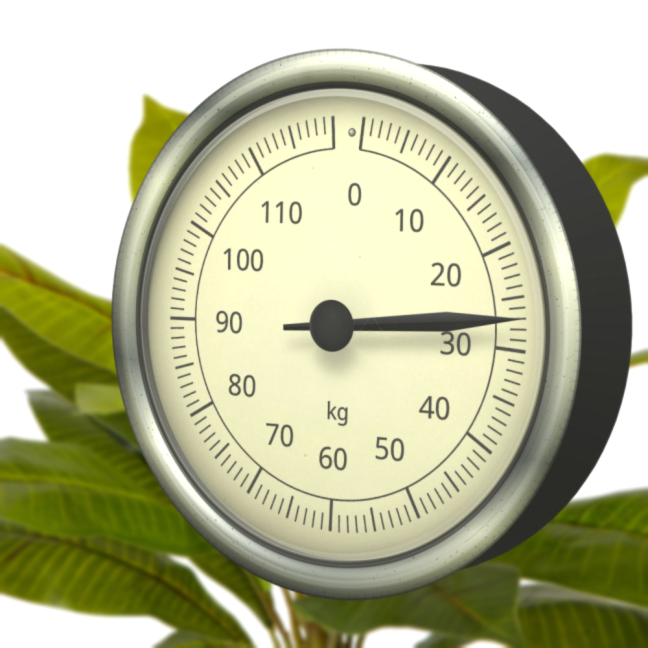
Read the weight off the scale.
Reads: 27 kg
